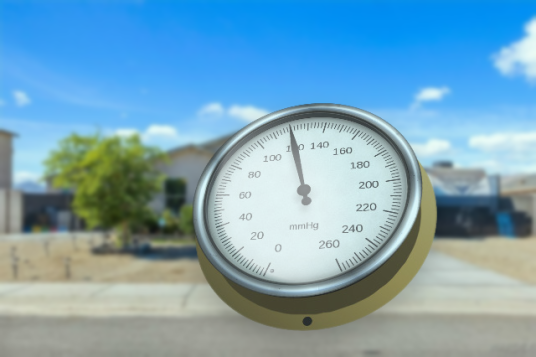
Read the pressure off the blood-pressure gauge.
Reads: 120 mmHg
